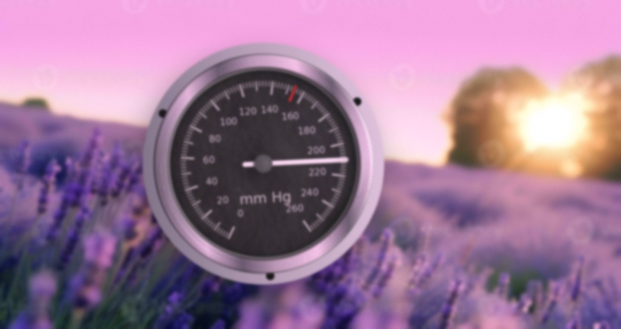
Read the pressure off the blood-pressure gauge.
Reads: 210 mmHg
